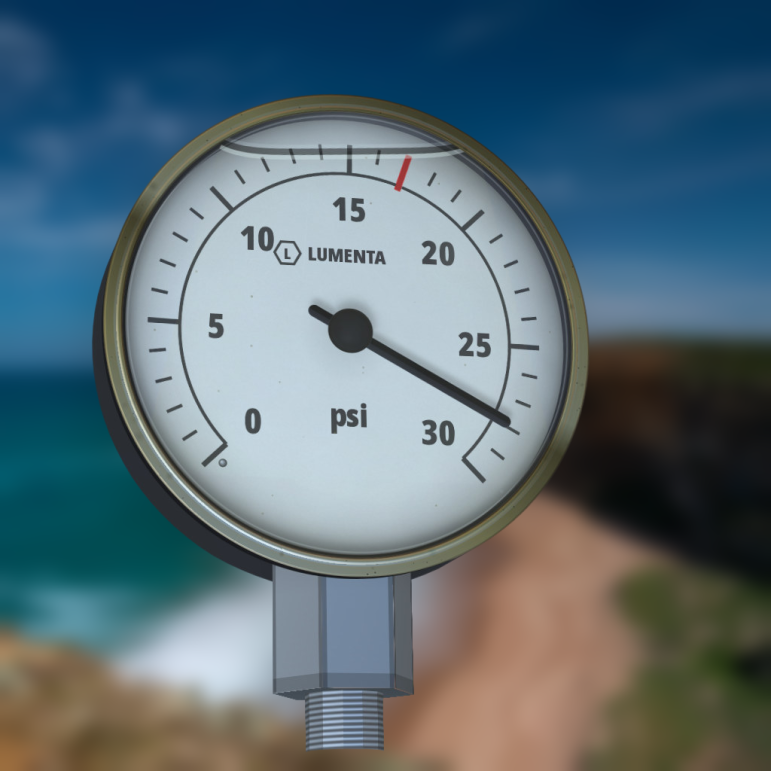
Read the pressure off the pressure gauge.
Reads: 28 psi
